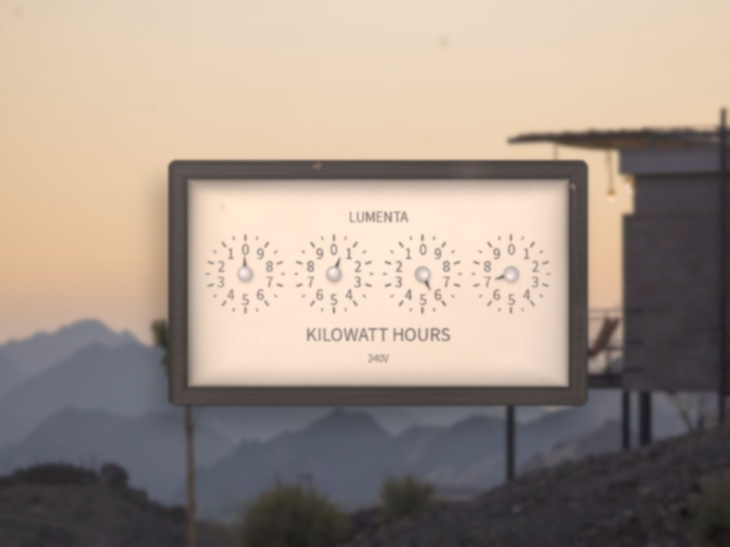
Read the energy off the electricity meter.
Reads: 57 kWh
